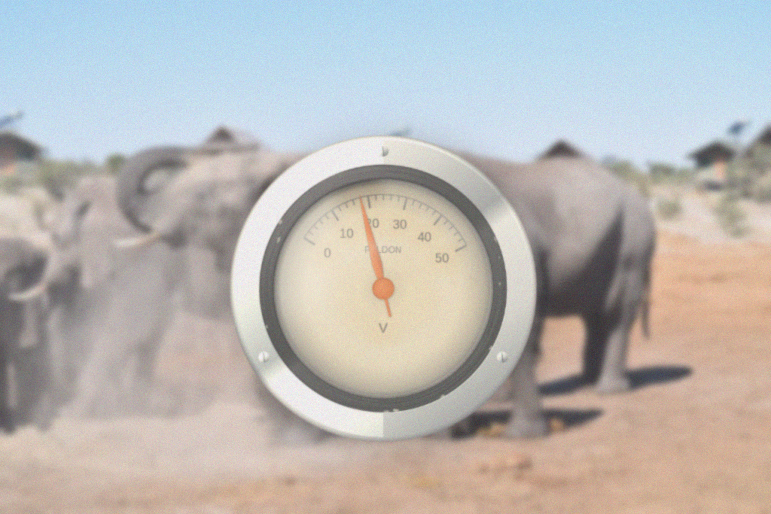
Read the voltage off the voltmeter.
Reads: 18 V
